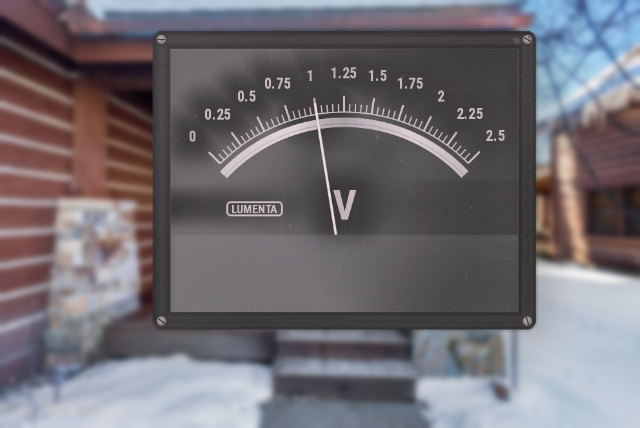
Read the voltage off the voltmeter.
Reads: 1 V
